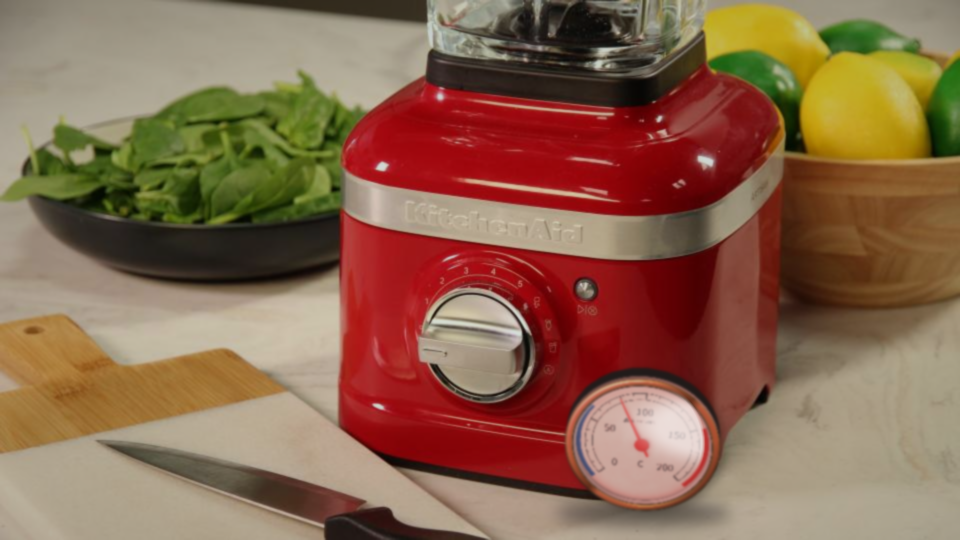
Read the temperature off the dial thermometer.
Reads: 80 °C
